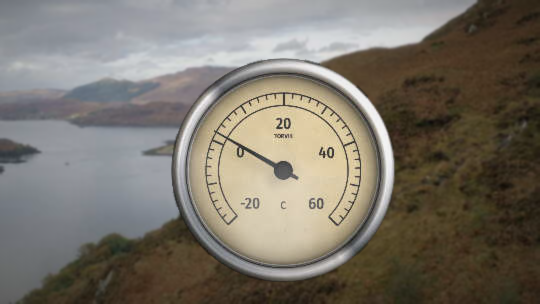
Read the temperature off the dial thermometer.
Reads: 2 °C
